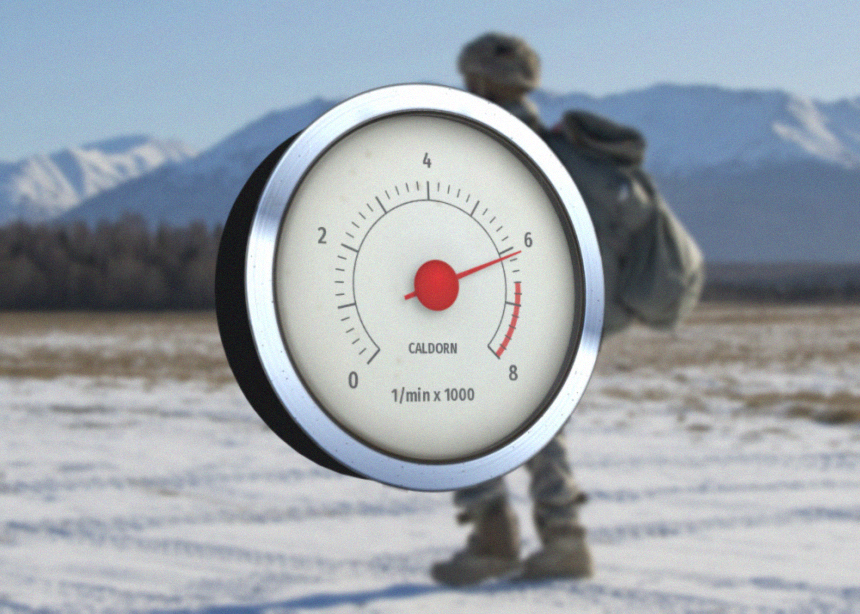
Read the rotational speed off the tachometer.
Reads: 6100 rpm
